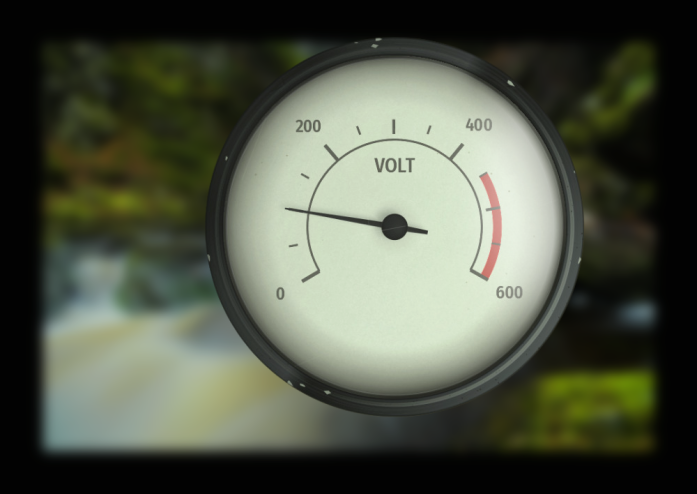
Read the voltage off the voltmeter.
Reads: 100 V
